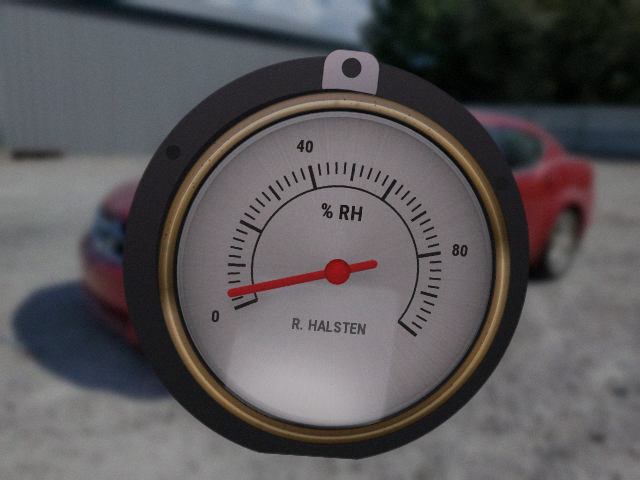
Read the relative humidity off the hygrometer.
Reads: 4 %
